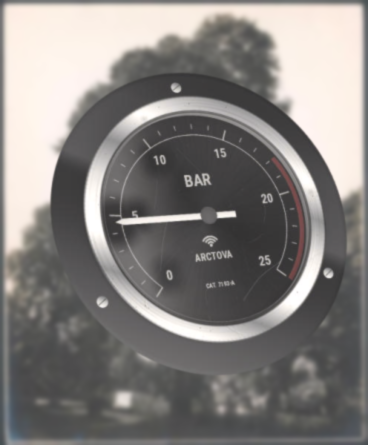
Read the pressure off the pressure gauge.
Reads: 4.5 bar
